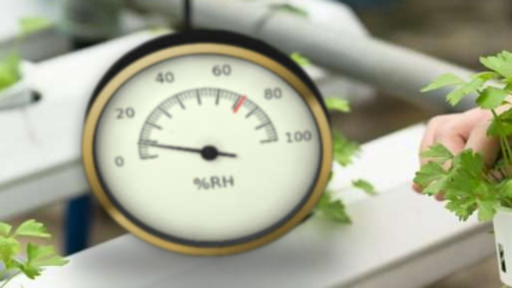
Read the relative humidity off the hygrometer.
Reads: 10 %
